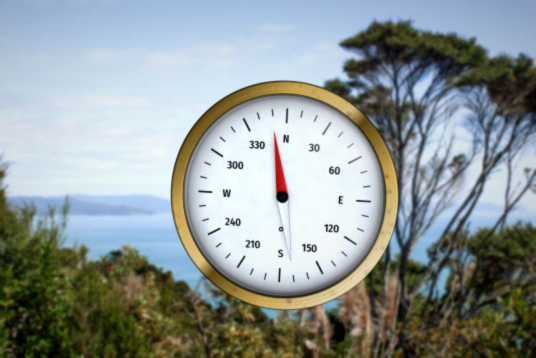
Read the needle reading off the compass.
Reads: 350 °
